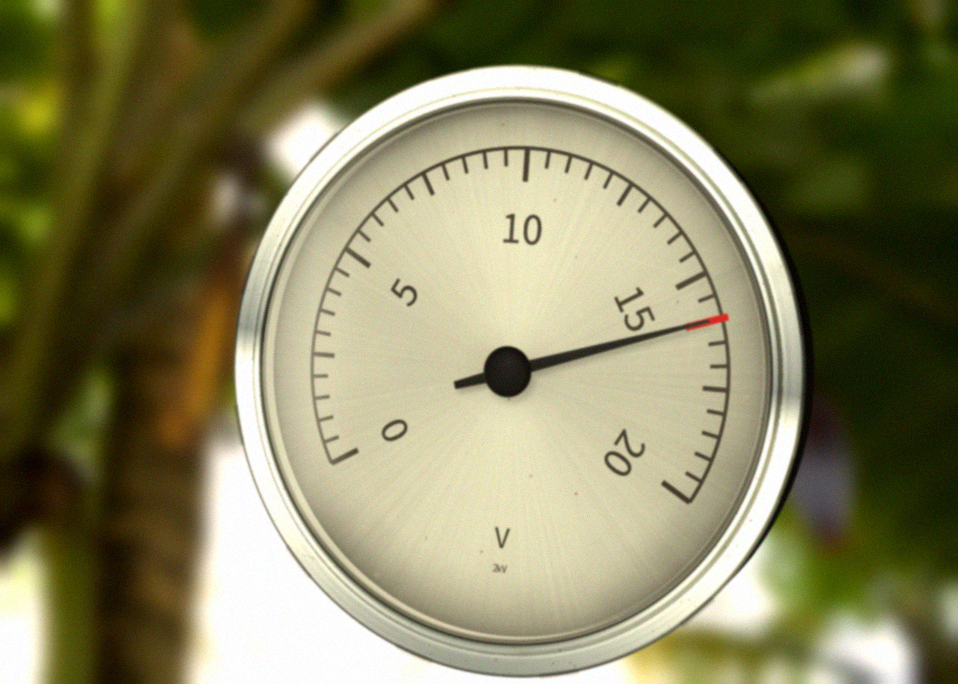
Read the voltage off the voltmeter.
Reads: 16 V
